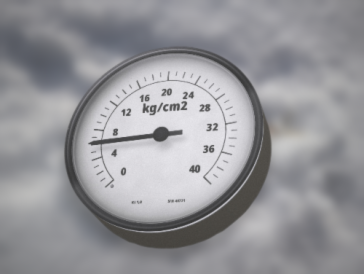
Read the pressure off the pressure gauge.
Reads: 6 kg/cm²
